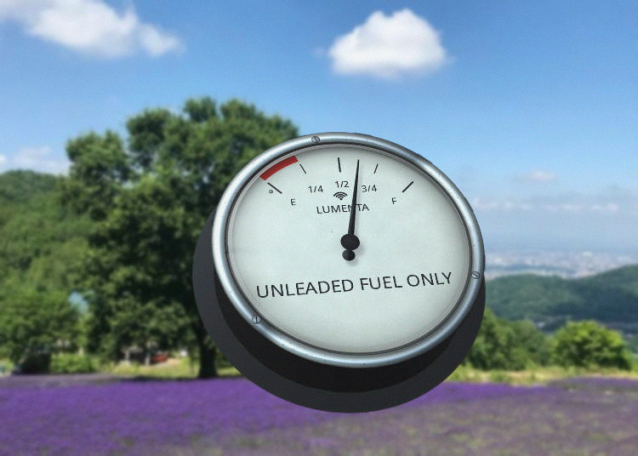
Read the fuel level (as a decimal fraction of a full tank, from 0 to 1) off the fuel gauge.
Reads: 0.625
